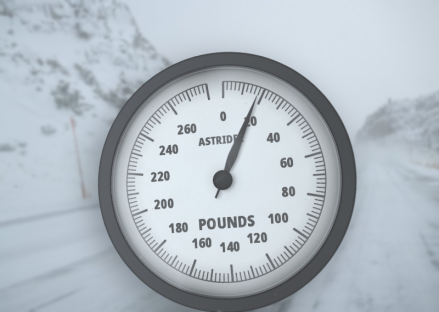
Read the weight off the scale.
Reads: 18 lb
